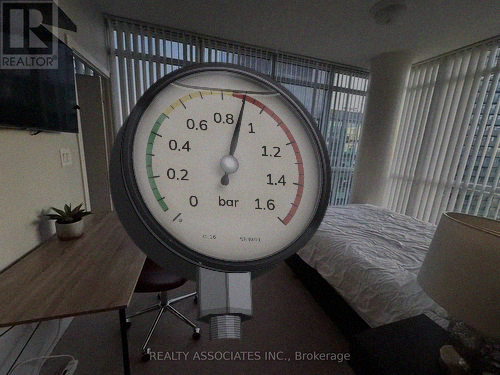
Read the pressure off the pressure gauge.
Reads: 0.9 bar
